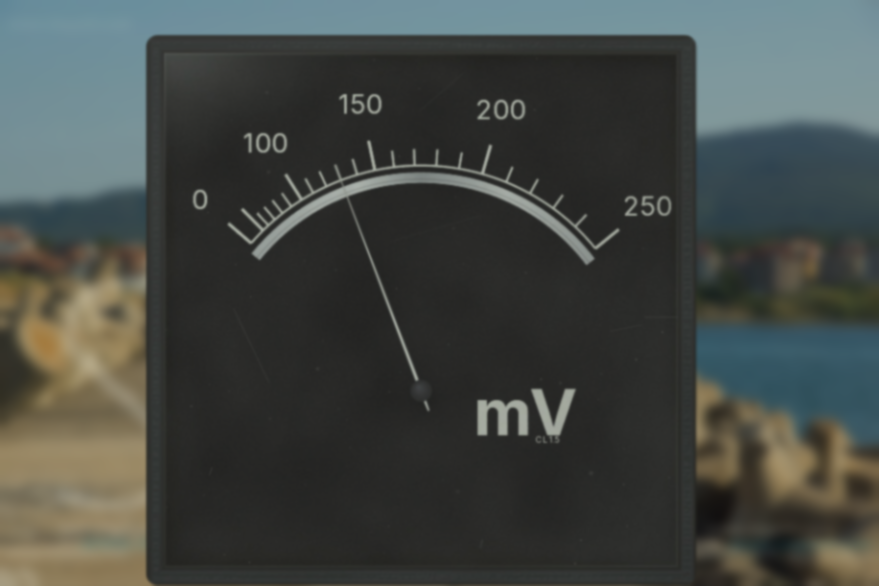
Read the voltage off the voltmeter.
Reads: 130 mV
